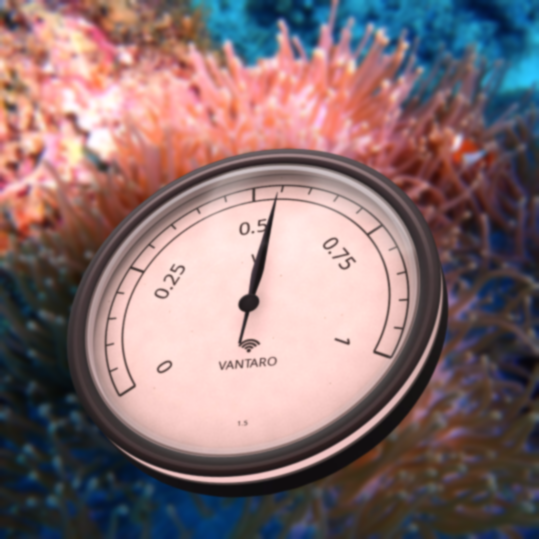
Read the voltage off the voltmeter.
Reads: 0.55 V
